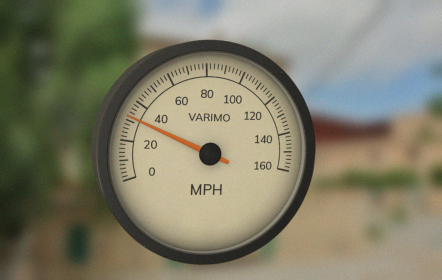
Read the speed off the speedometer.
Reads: 32 mph
